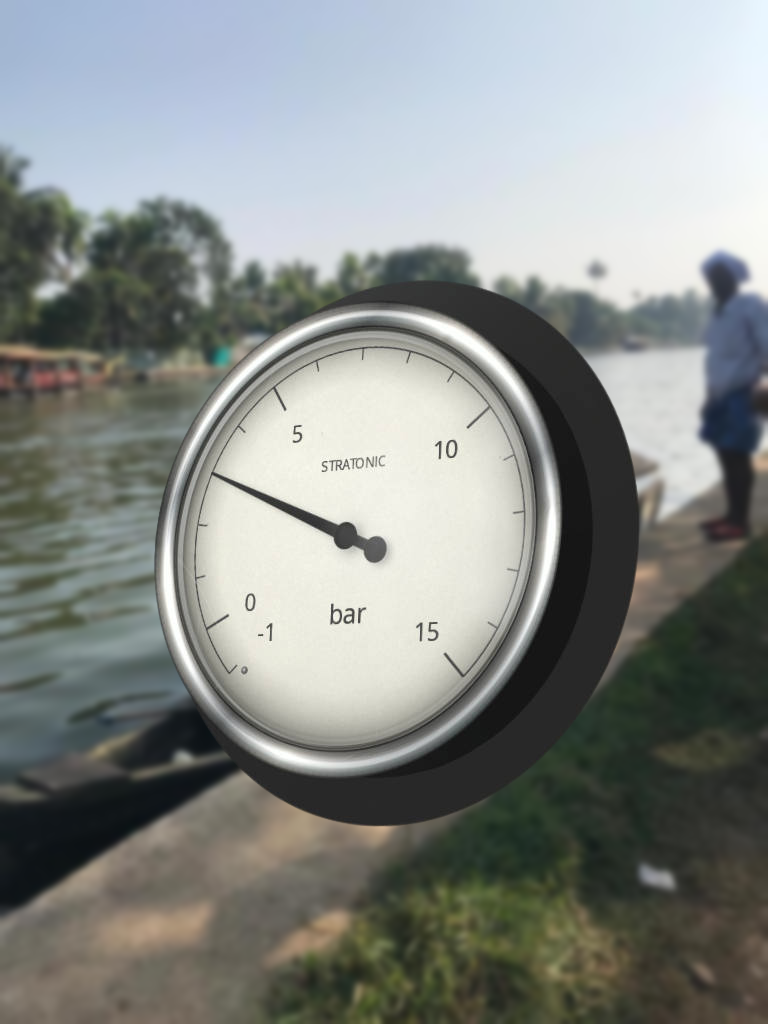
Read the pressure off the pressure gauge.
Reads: 3 bar
